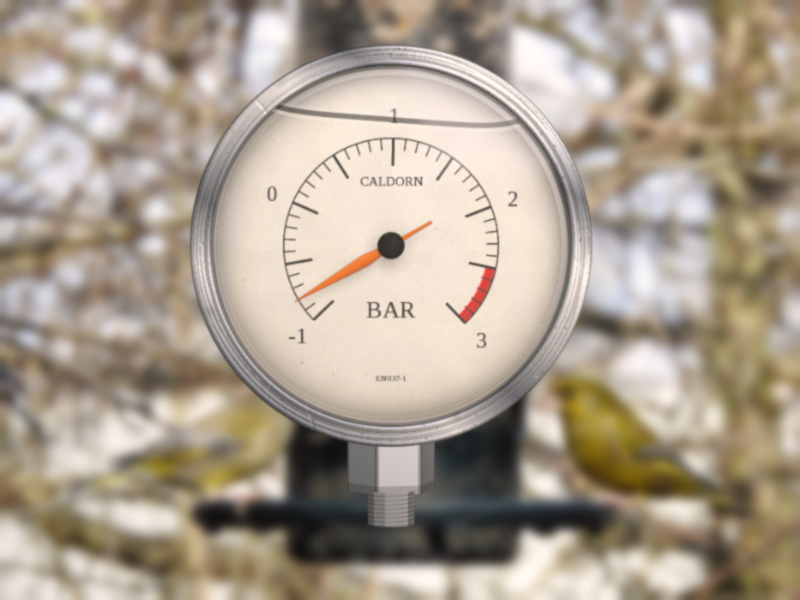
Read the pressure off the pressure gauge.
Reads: -0.8 bar
